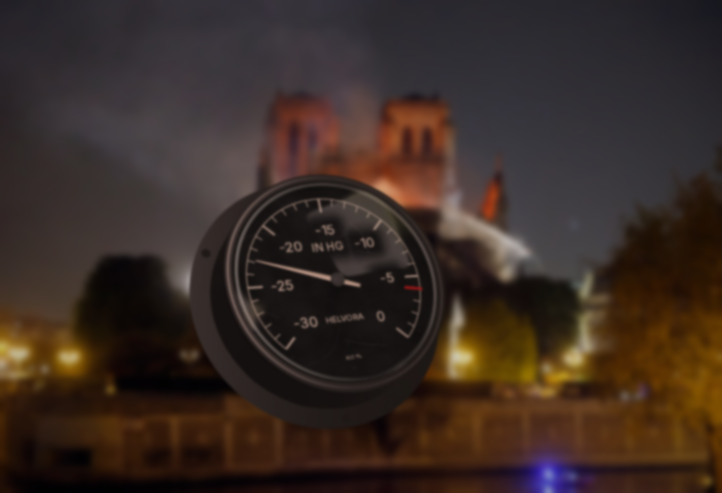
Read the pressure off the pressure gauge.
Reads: -23 inHg
